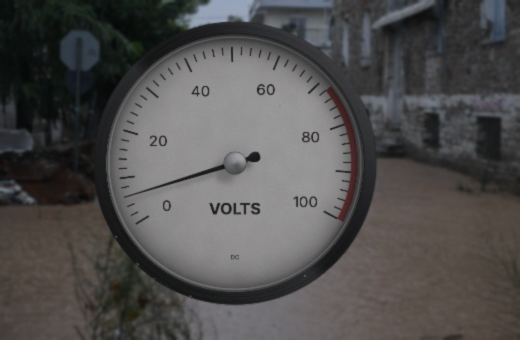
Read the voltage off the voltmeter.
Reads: 6 V
